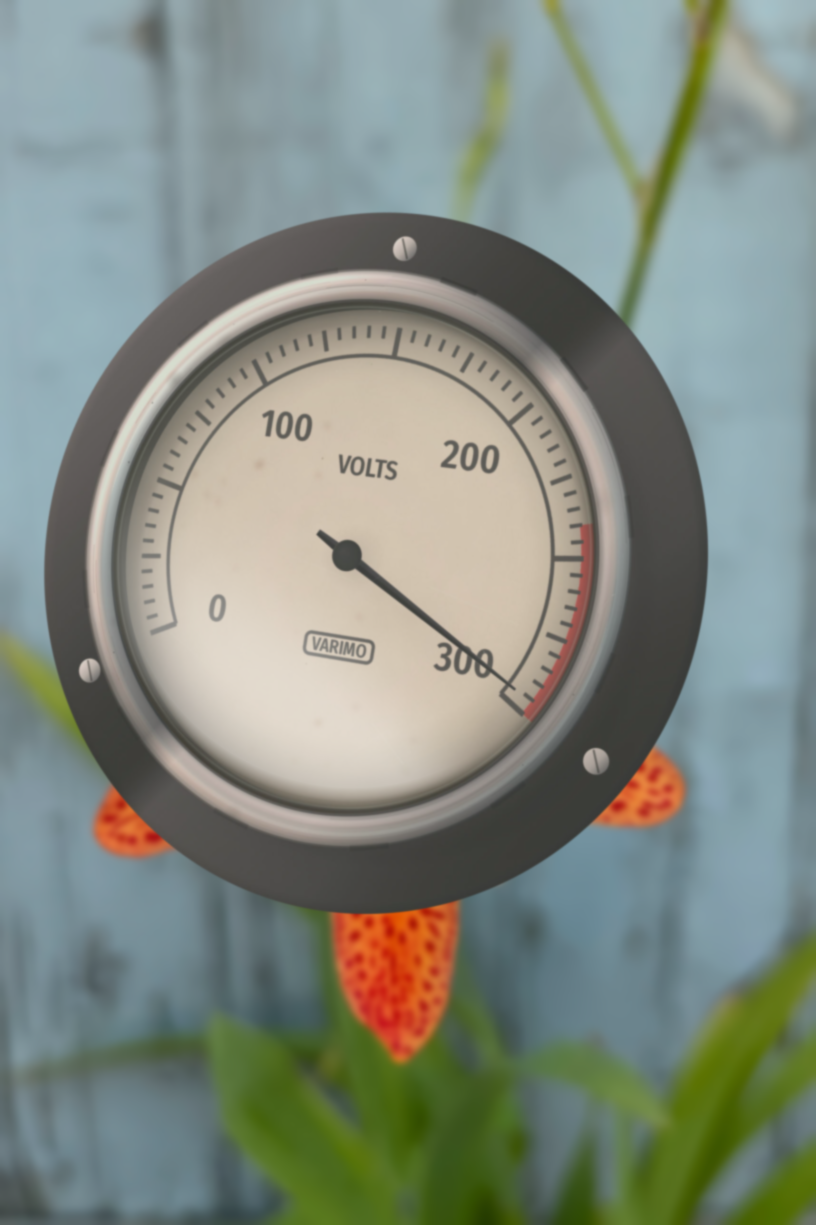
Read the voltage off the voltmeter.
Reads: 295 V
